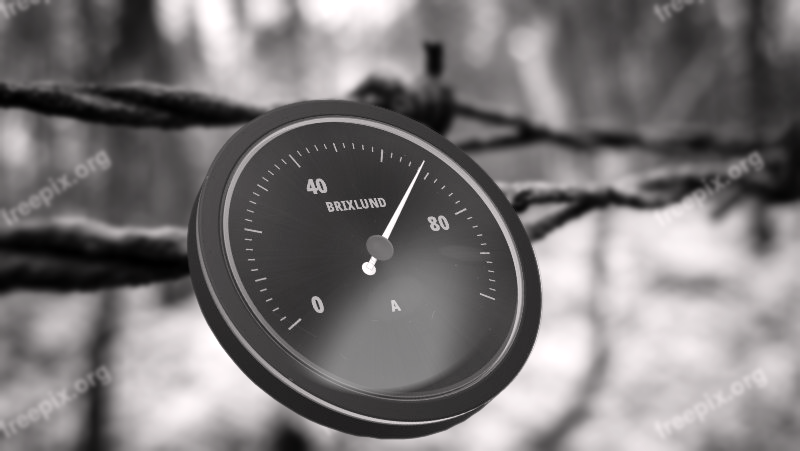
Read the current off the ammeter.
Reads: 68 A
